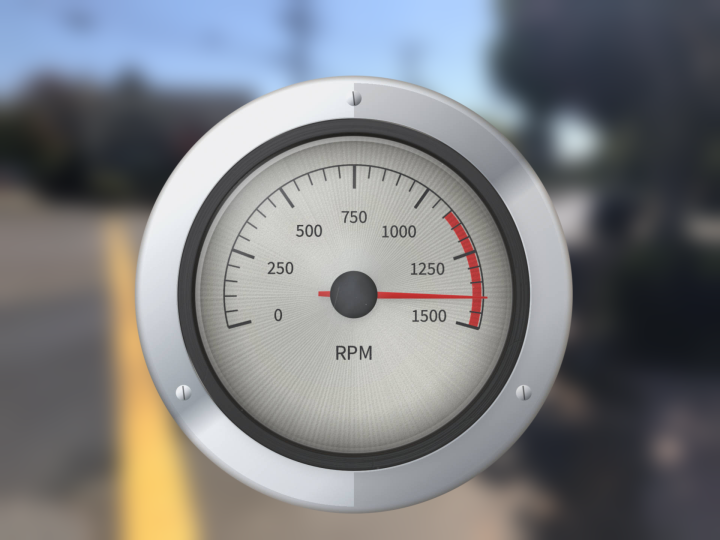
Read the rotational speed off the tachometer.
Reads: 1400 rpm
